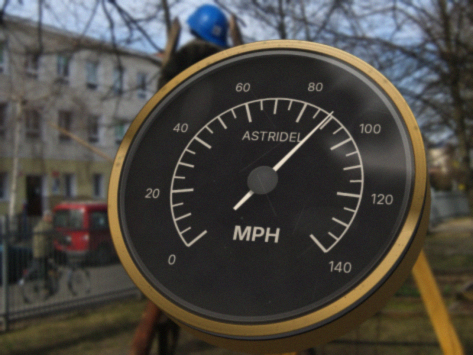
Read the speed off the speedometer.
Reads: 90 mph
